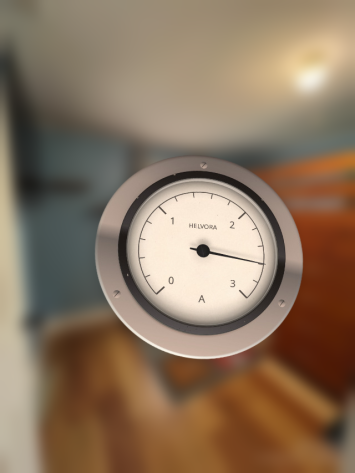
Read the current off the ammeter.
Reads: 2.6 A
